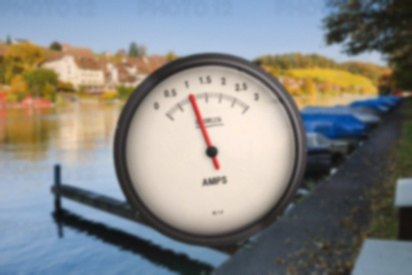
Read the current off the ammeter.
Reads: 1 A
